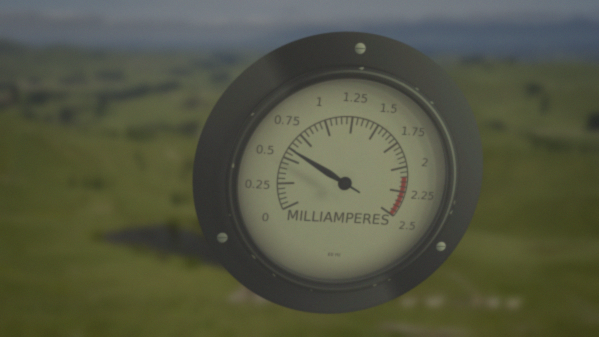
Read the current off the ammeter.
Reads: 0.6 mA
